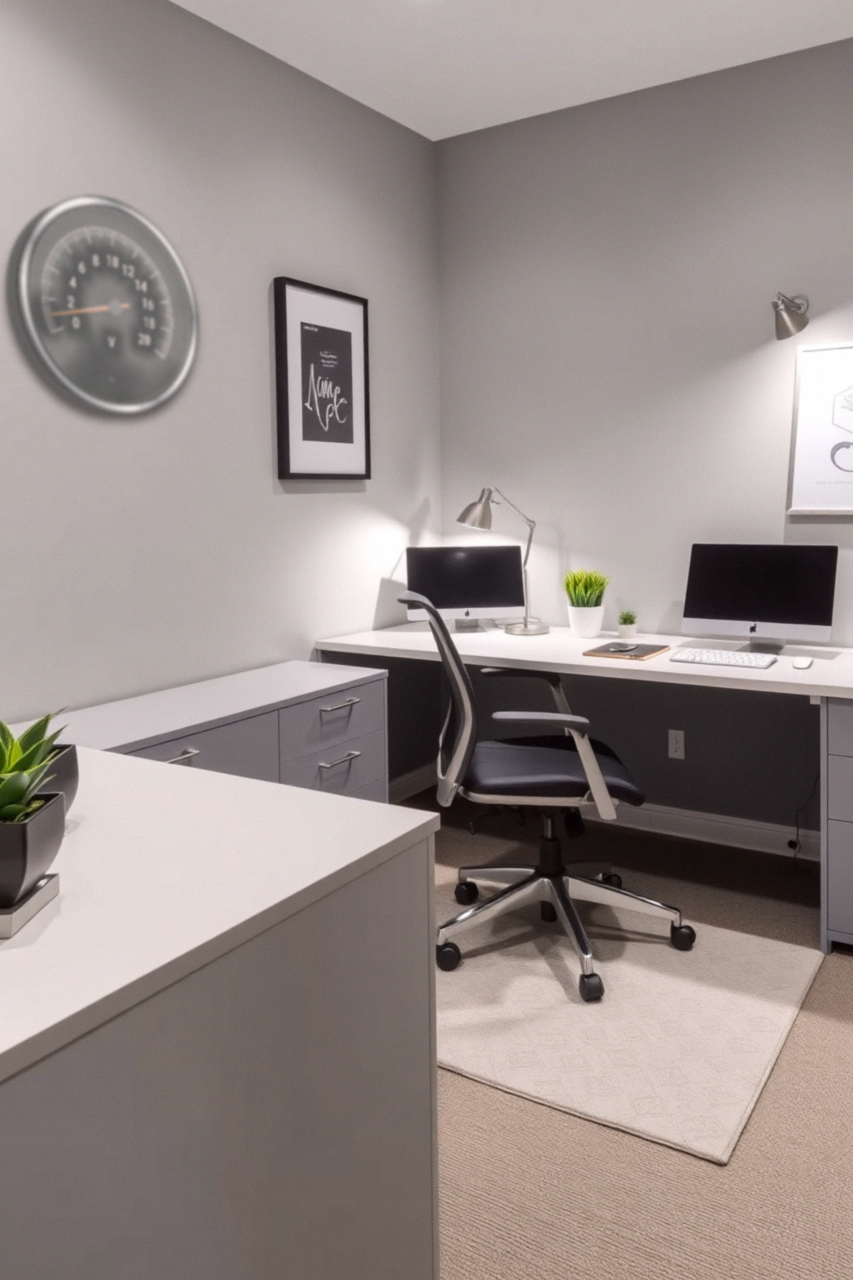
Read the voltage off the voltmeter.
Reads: 1 V
